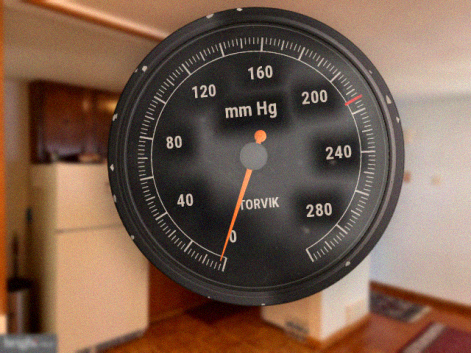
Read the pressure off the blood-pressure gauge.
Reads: 2 mmHg
